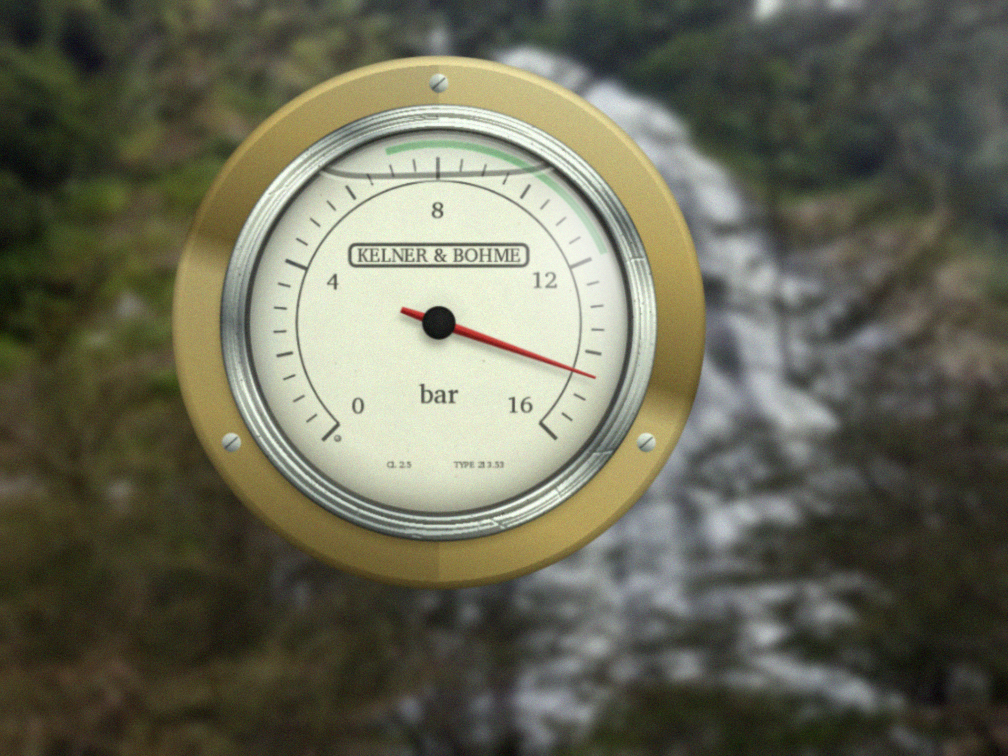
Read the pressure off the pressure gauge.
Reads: 14.5 bar
